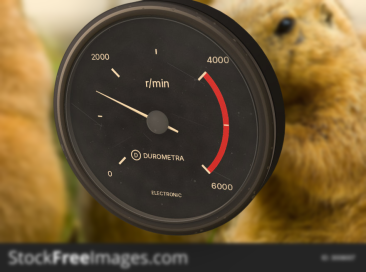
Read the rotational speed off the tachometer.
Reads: 1500 rpm
